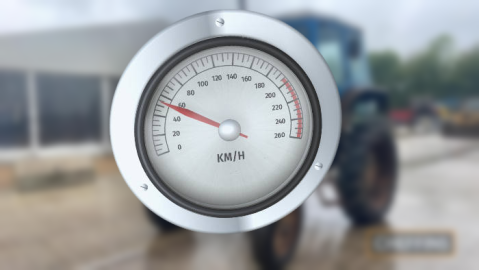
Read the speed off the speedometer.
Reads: 55 km/h
